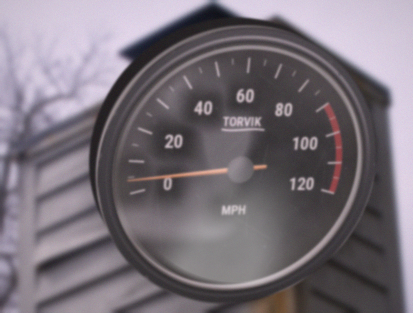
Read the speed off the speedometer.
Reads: 5 mph
